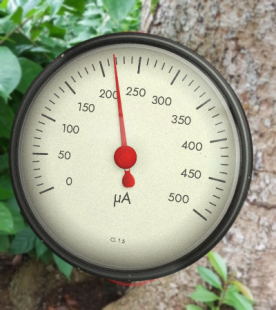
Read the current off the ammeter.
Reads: 220 µA
